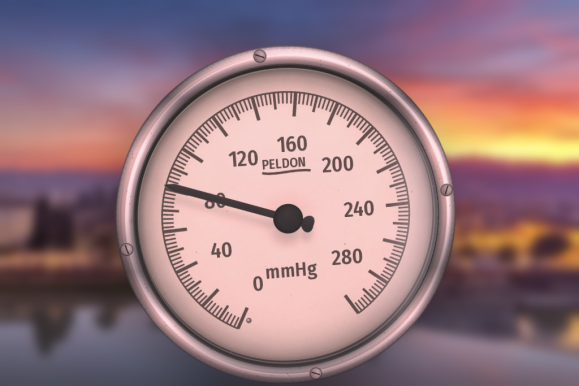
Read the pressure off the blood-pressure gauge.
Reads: 82 mmHg
